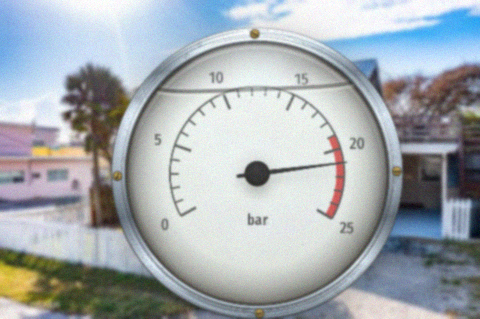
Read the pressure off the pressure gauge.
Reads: 21 bar
